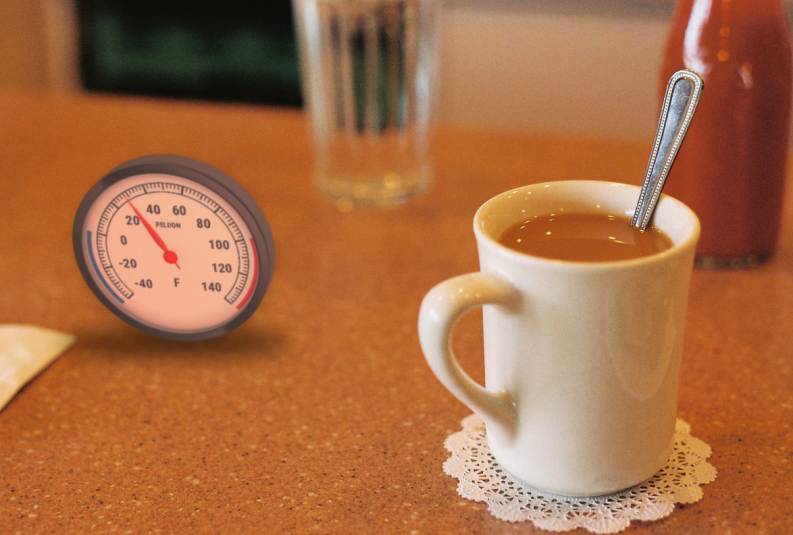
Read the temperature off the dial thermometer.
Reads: 30 °F
